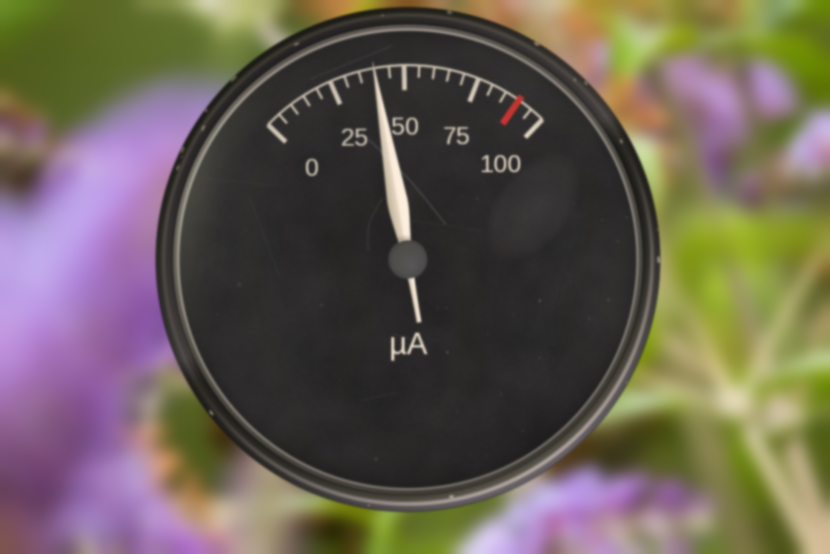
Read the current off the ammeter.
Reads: 40 µA
